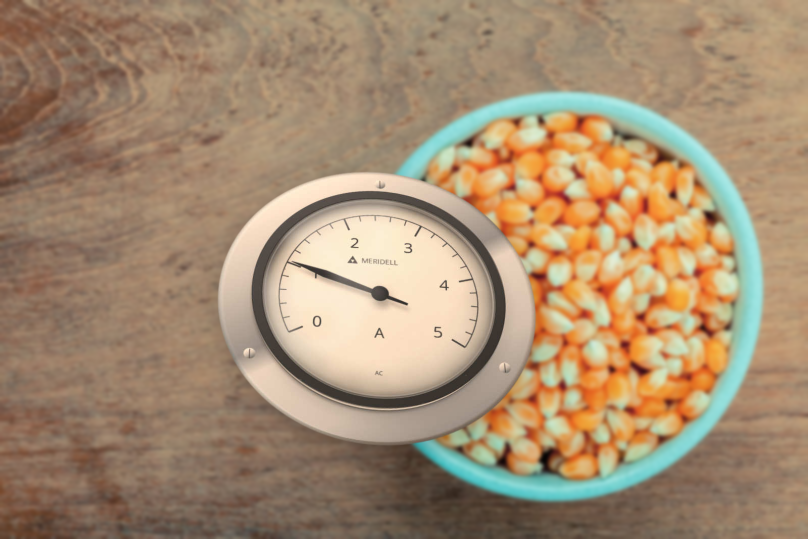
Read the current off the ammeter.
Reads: 1 A
